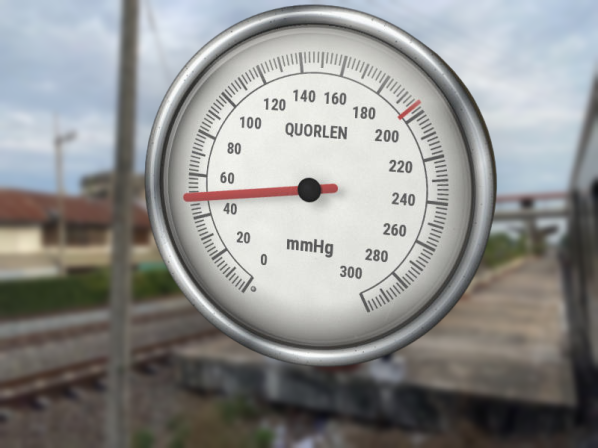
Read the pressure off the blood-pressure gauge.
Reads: 50 mmHg
